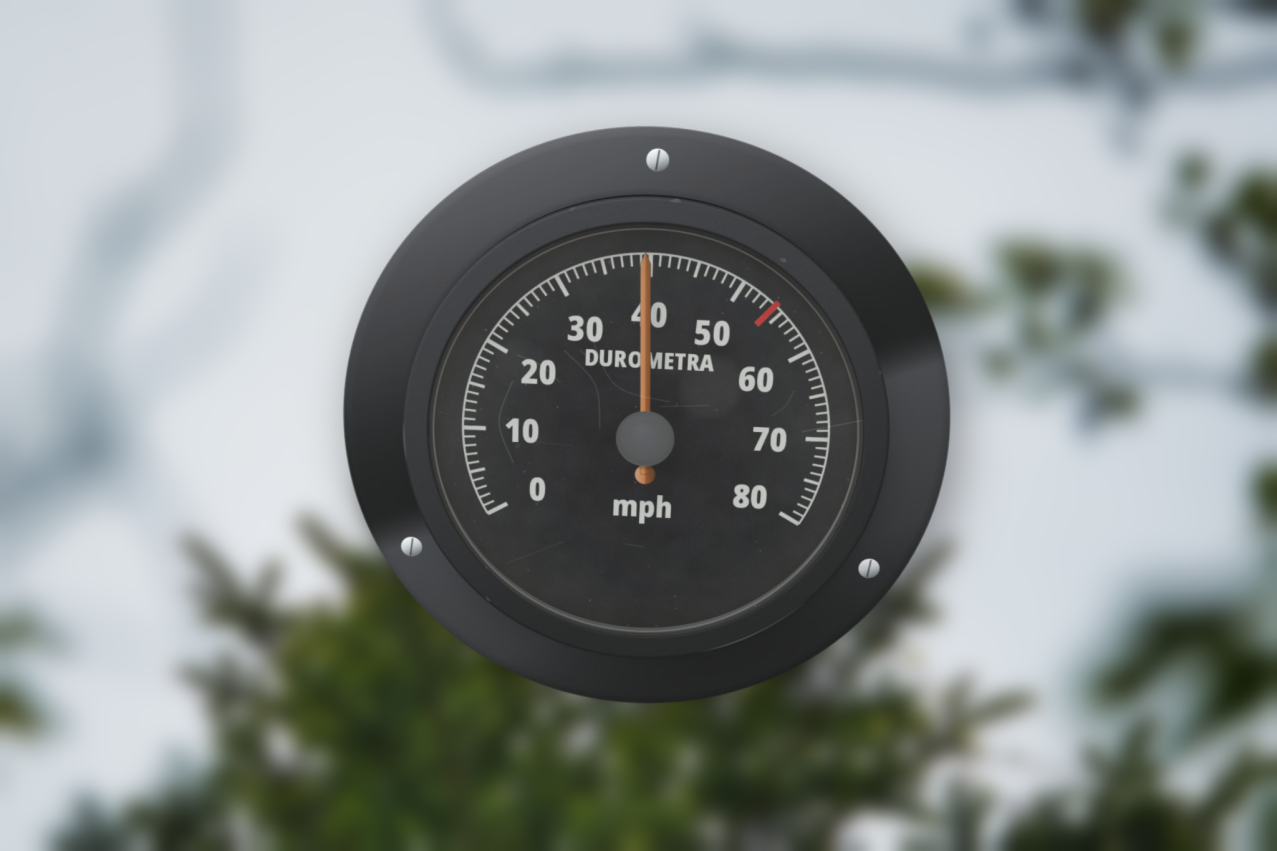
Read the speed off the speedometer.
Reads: 39.5 mph
